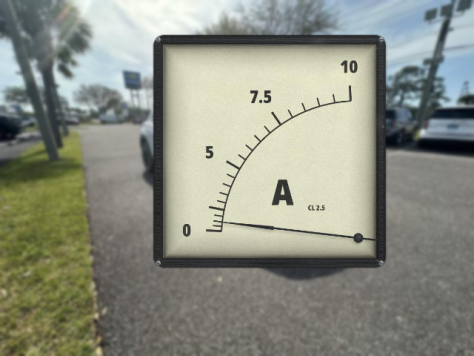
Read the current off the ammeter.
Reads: 1.5 A
